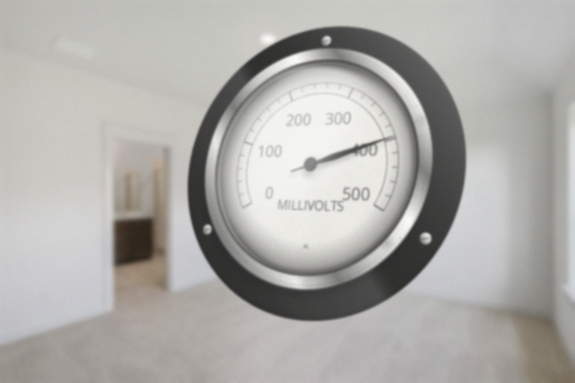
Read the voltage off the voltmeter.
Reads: 400 mV
